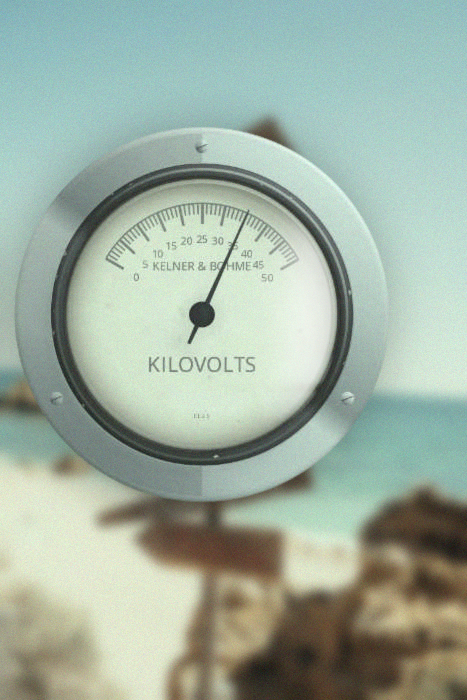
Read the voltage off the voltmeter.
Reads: 35 kV
